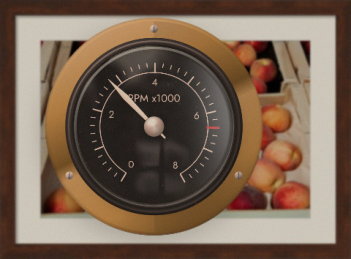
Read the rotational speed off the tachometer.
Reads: 2800 rpm
